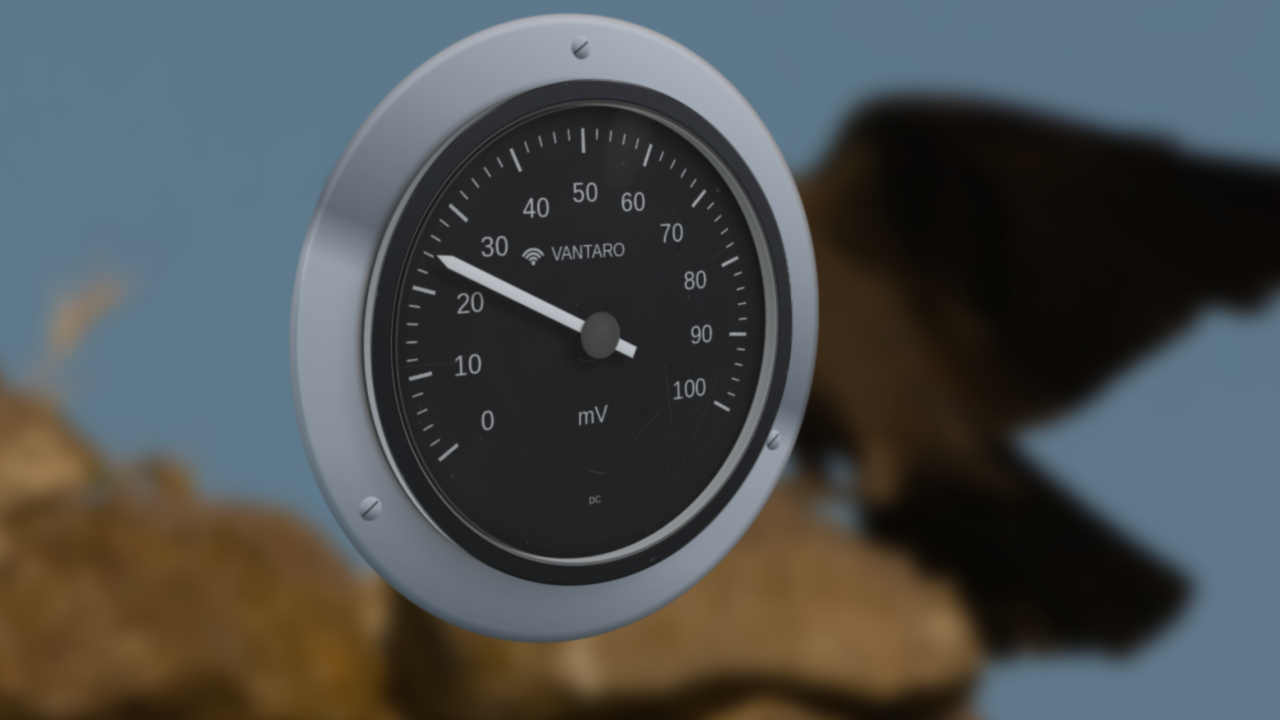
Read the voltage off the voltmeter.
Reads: 24 mV
